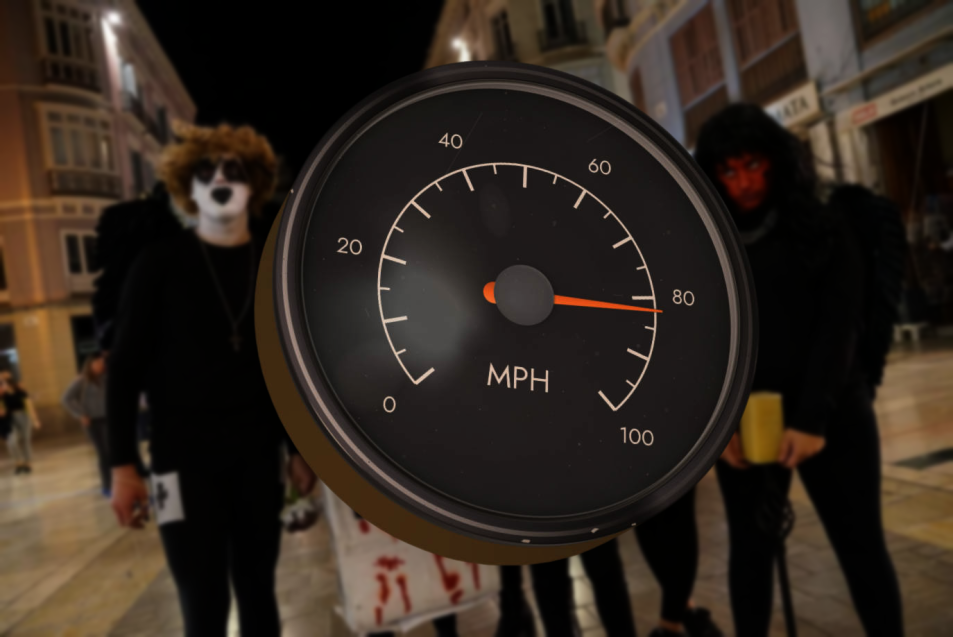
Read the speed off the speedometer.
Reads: 82.5 mph
